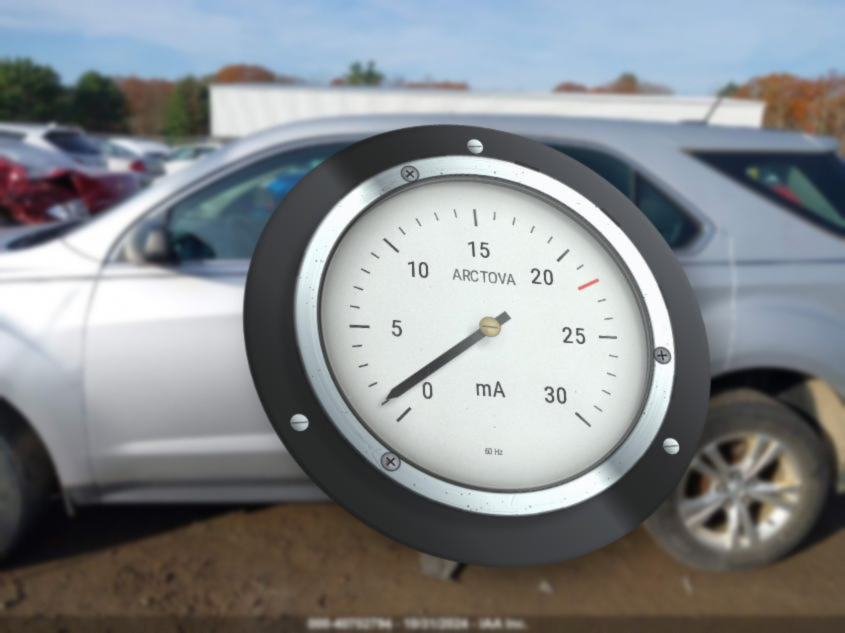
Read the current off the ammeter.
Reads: 1 mA
